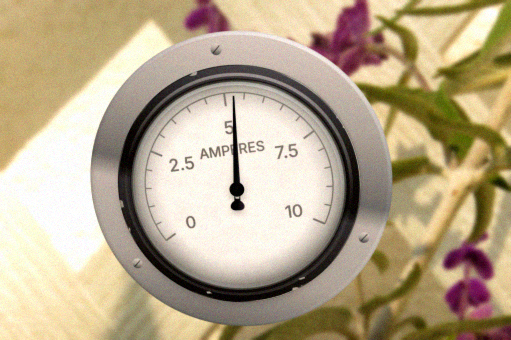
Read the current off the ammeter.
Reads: 5.25 A
